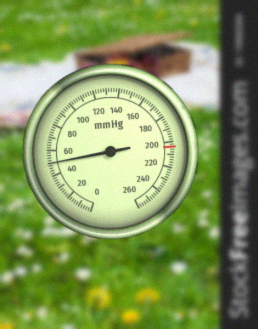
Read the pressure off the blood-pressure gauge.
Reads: 50 mmHg
